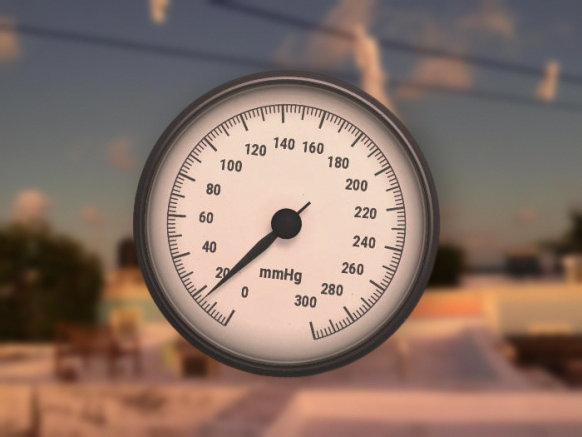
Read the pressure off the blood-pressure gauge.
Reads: 16 mmHg
